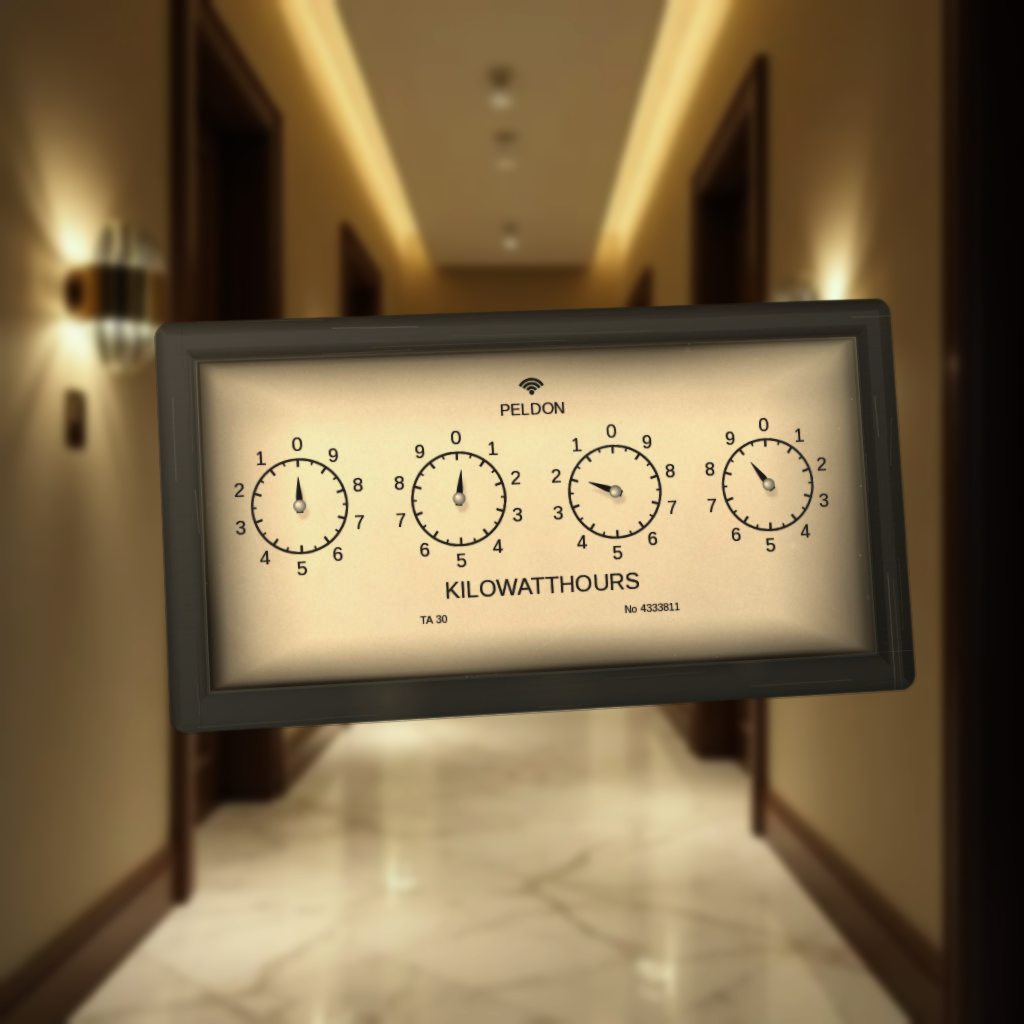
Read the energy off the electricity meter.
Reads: 19 kWh
